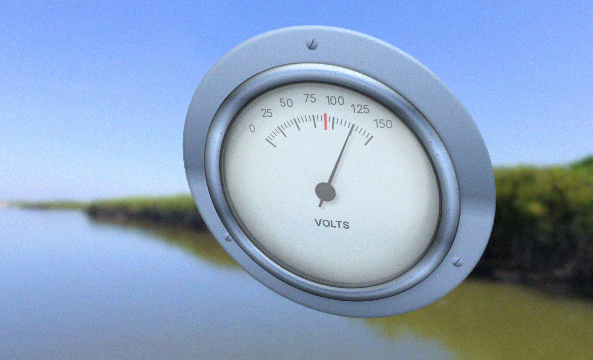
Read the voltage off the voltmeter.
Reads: 125 V
